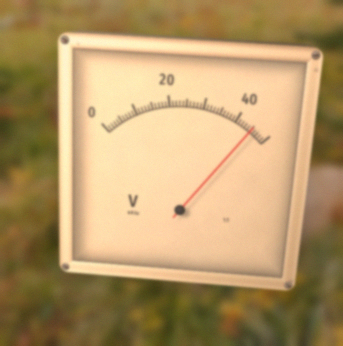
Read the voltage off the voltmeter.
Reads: 45 V
